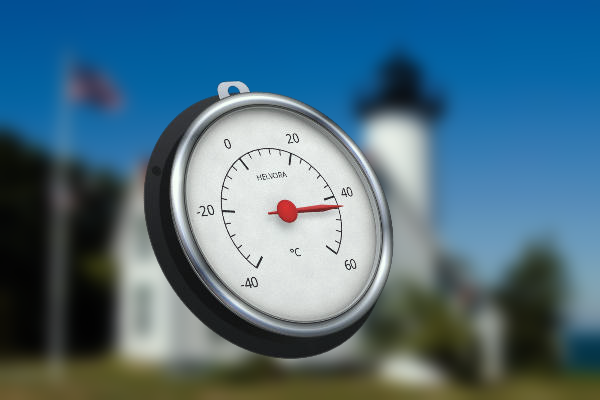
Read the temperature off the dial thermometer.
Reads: 44 °C
